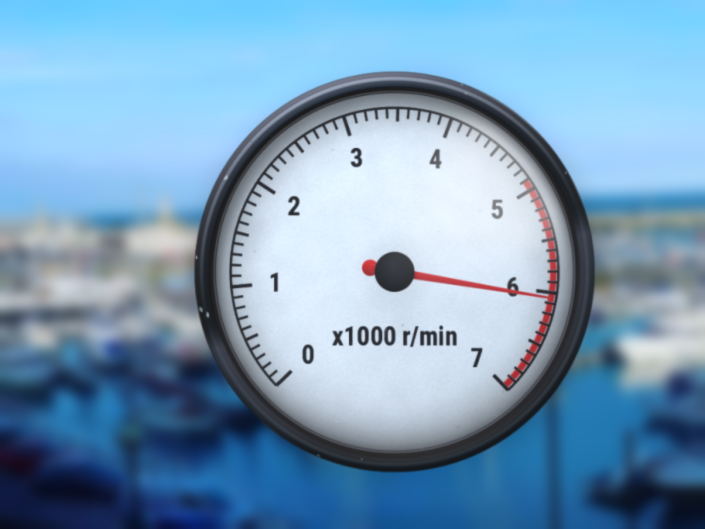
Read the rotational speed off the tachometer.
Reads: 6050 rpm
